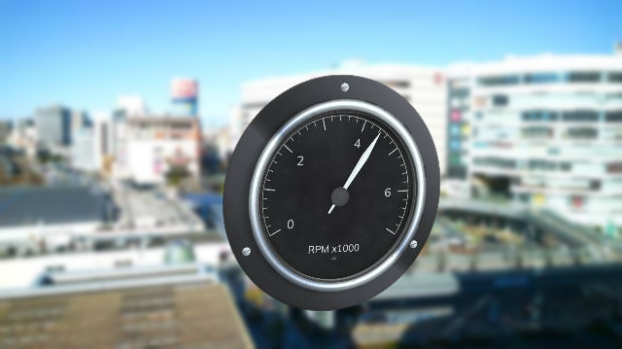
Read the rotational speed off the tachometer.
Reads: 4400 rpm
